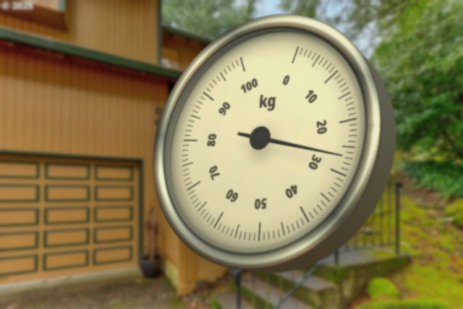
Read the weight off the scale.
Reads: 27 kg
